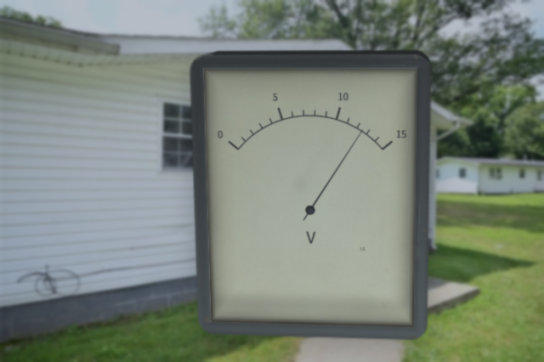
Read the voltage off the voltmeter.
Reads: 12.5 V
